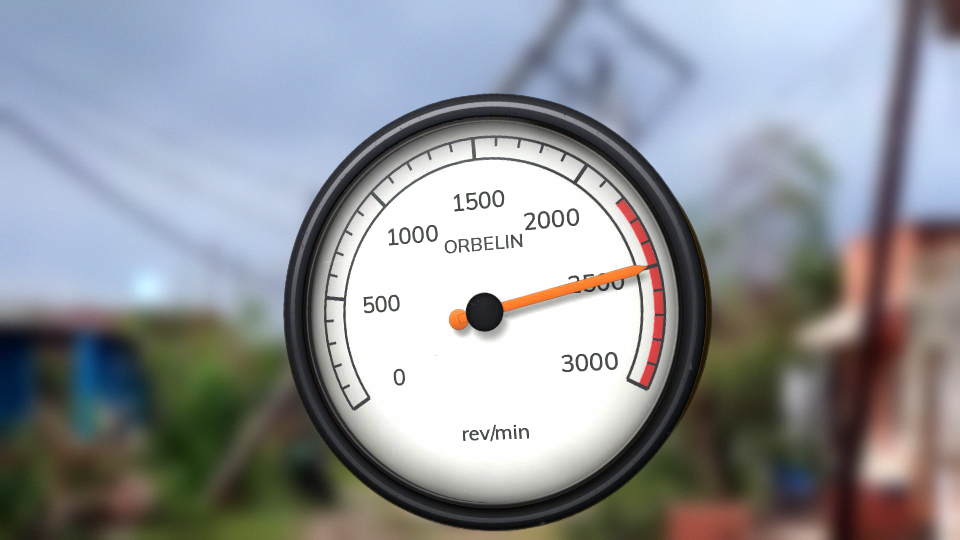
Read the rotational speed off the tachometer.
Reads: 2500 rpm
